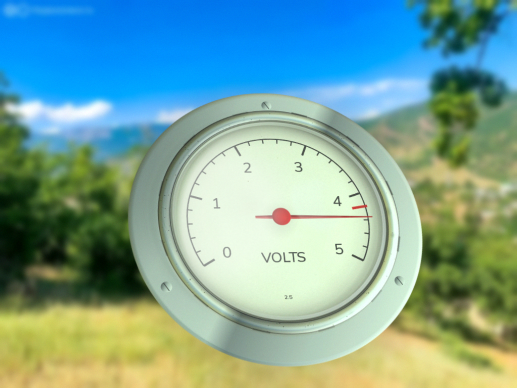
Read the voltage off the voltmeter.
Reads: 4.4 V
